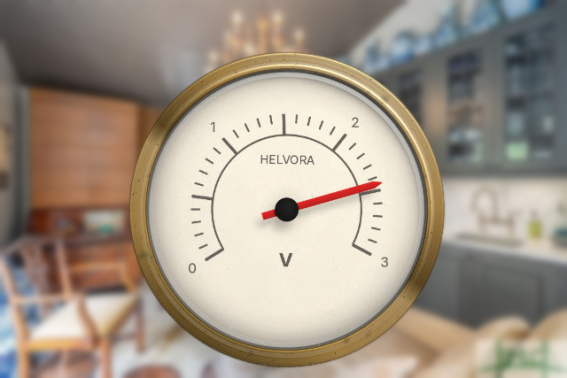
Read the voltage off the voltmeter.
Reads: 2.45 V
